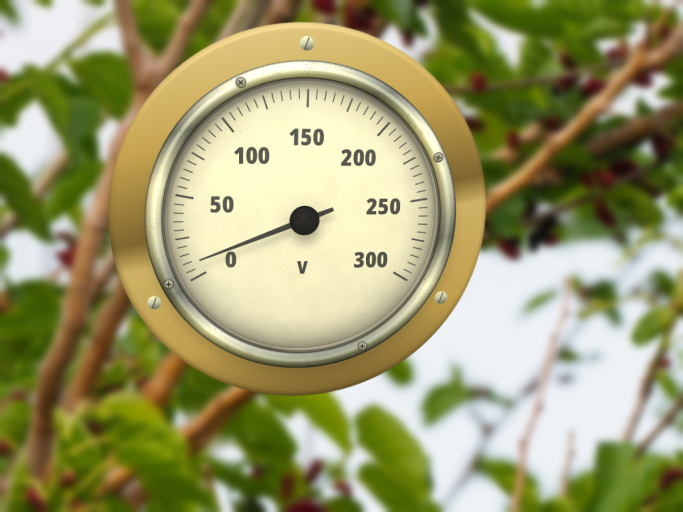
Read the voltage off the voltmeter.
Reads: 10 V
